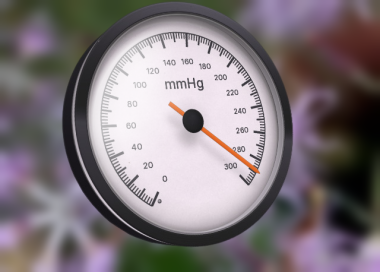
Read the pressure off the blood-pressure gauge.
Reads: 290 mmHg
